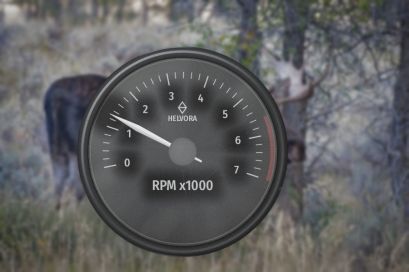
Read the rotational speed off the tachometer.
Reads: 1300 rpm
